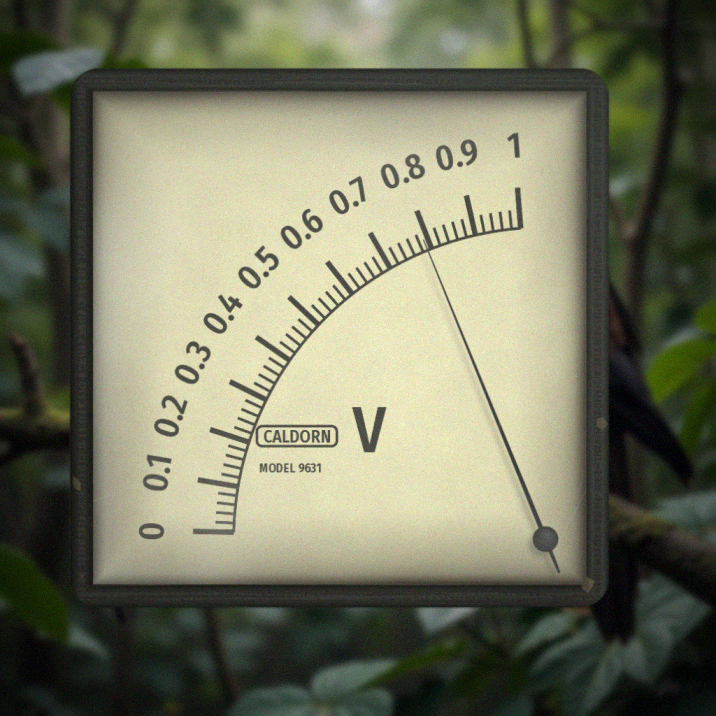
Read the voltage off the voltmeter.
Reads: 0.79 V
